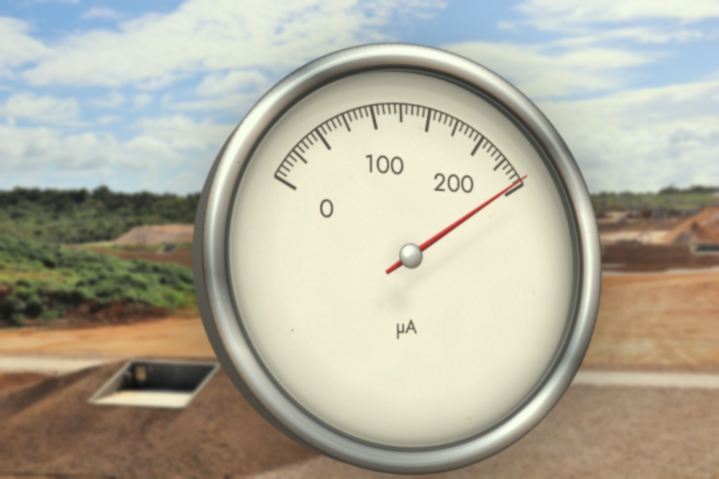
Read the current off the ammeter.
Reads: 245 µA
